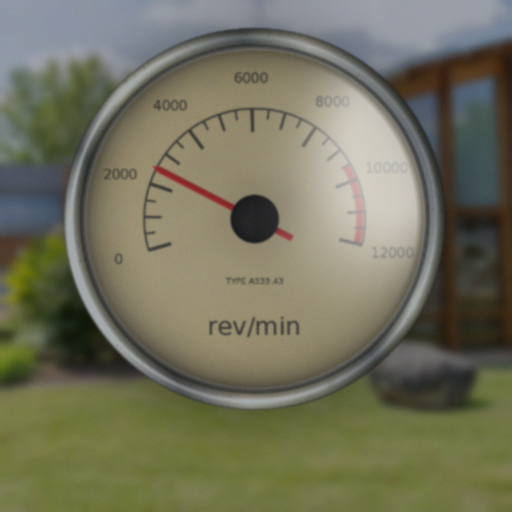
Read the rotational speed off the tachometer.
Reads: 2500 rpm
